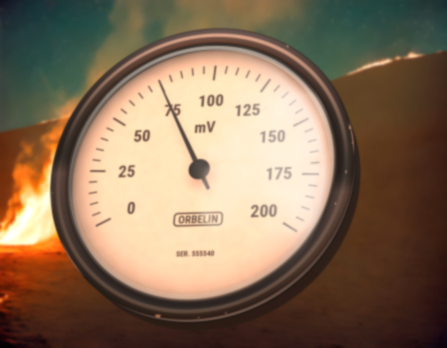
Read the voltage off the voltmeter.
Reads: 75 mV
